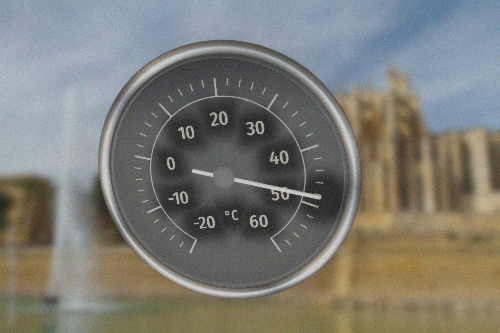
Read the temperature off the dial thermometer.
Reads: 48 °C
